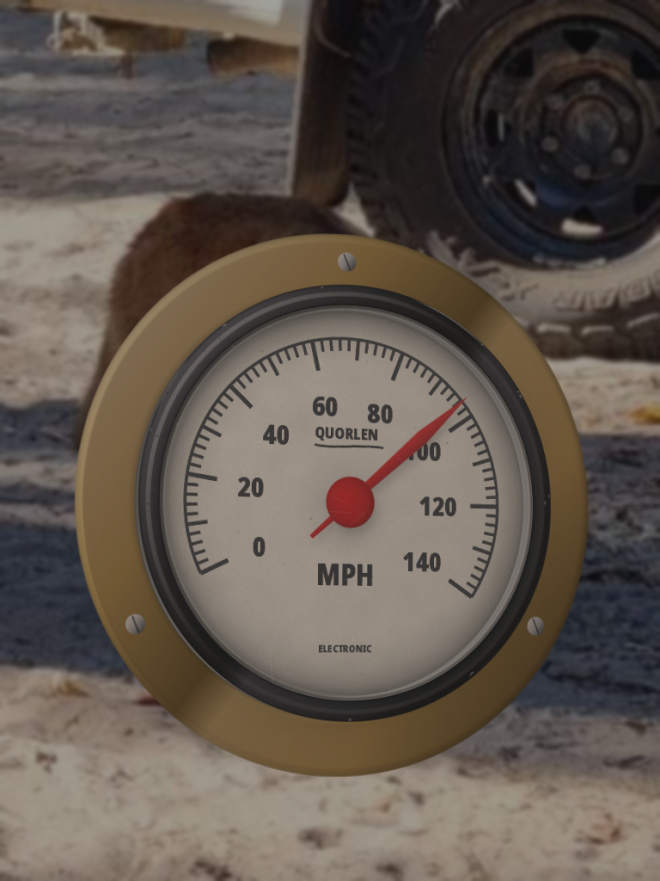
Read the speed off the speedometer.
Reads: 96 mph
